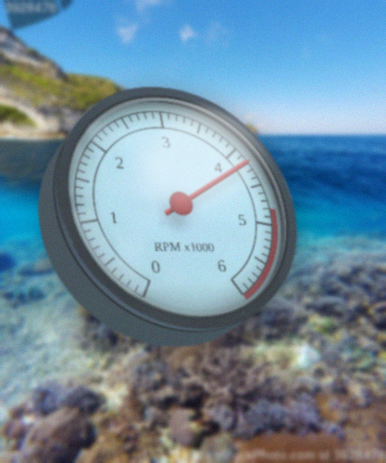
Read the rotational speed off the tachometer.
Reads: 4200 rpm
